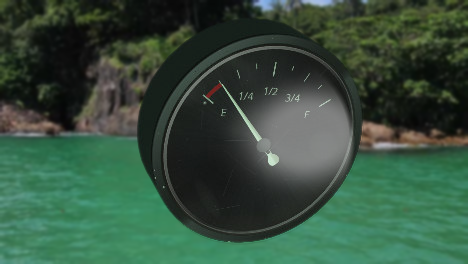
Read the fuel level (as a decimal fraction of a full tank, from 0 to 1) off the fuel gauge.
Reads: 0.125
